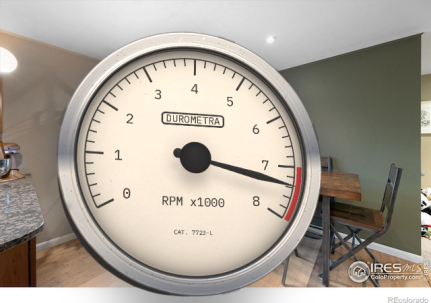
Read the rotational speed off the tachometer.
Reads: 7400 rpm
